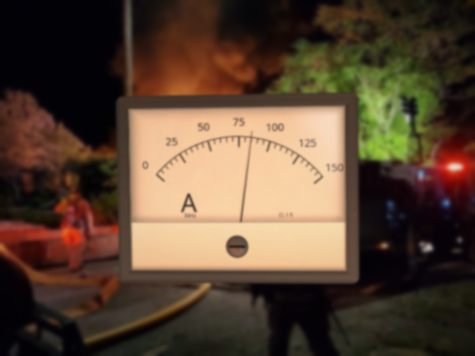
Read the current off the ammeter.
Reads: 85 A
